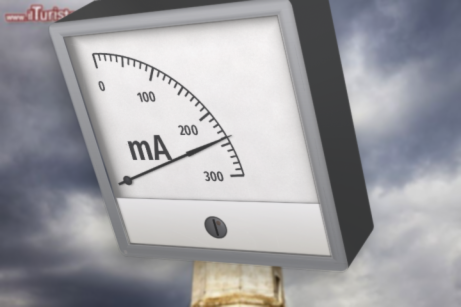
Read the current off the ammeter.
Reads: 240 mA
